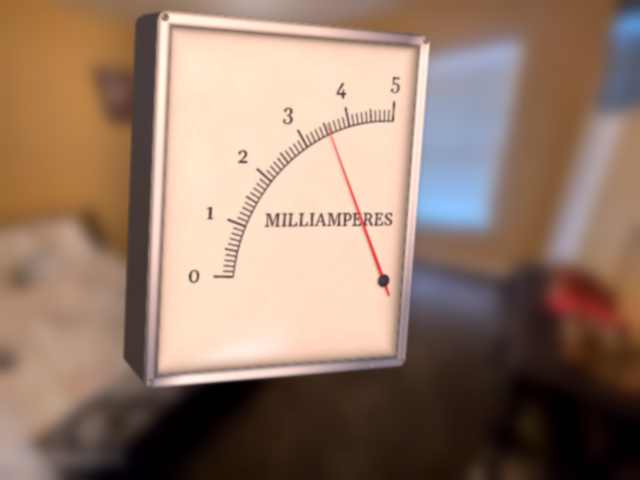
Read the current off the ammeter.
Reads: 3.5 mA
